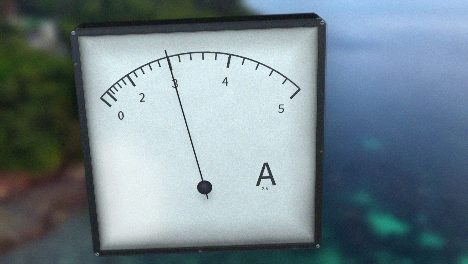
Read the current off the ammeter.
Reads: 3 A
